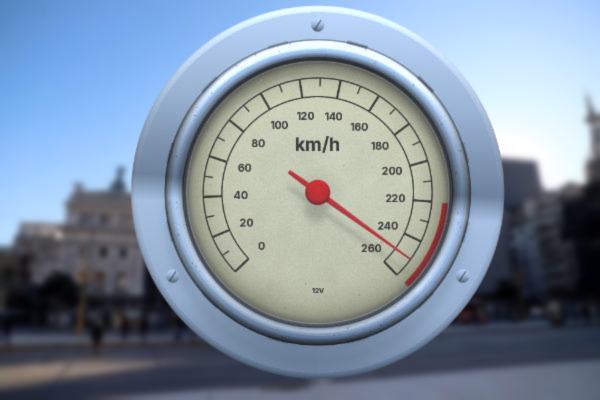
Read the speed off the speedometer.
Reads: 250 km/h
